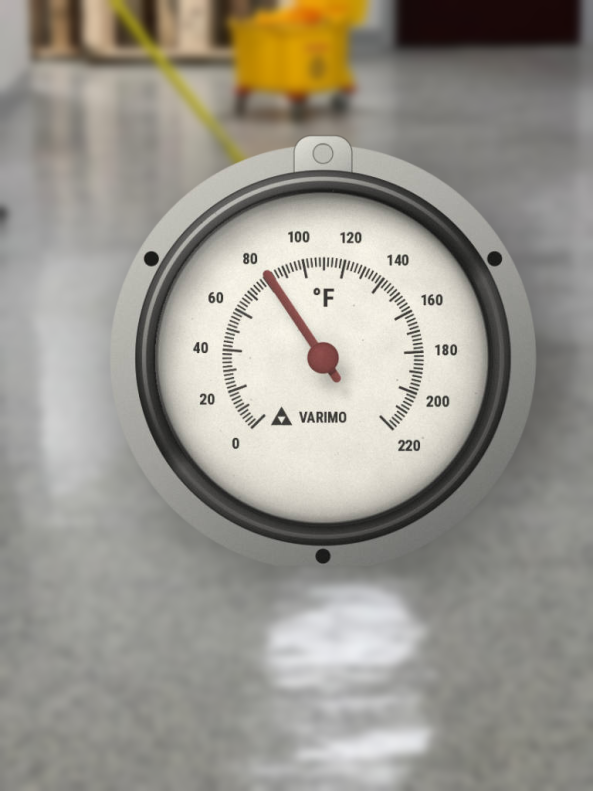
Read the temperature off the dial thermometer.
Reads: 82 °F
